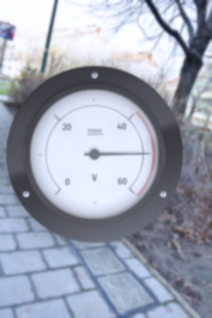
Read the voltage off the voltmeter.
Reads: 50 V
